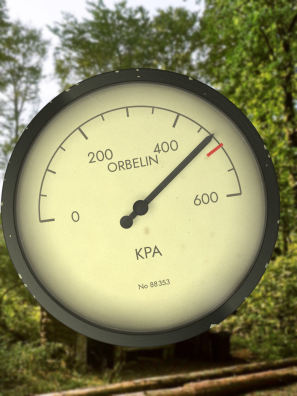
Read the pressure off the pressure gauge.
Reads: 475 kPa
